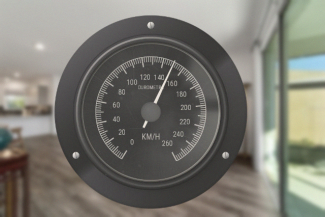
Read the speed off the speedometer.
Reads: 150 km/h
